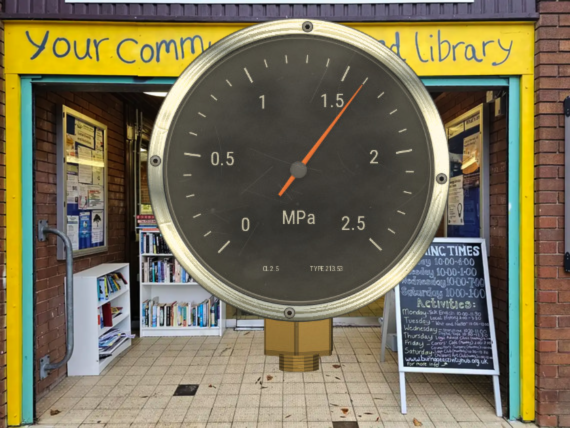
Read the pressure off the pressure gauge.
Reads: 1.6 MPa
